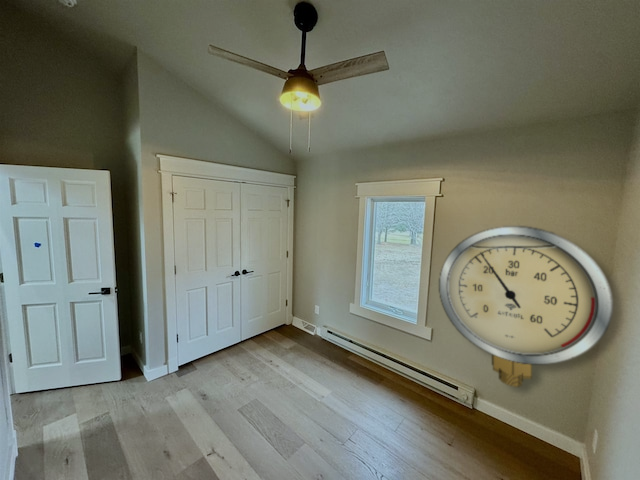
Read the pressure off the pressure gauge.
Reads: 22 bar
